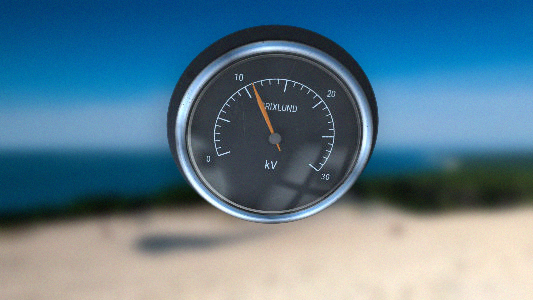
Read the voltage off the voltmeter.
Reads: 11 kV
